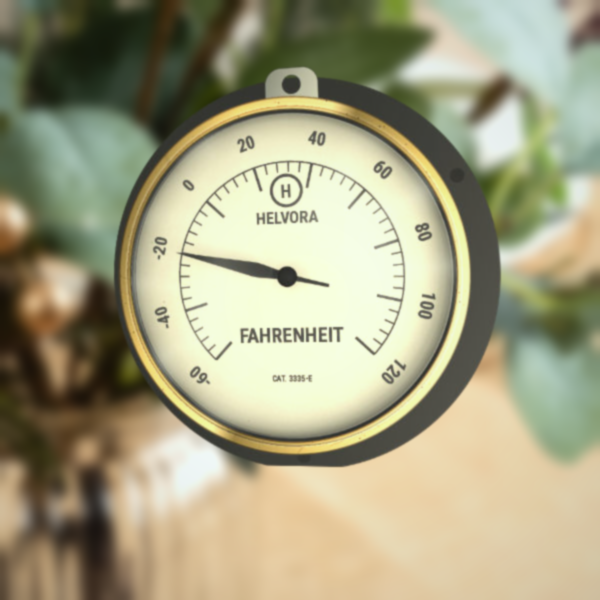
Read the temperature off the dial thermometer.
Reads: -20 °F
